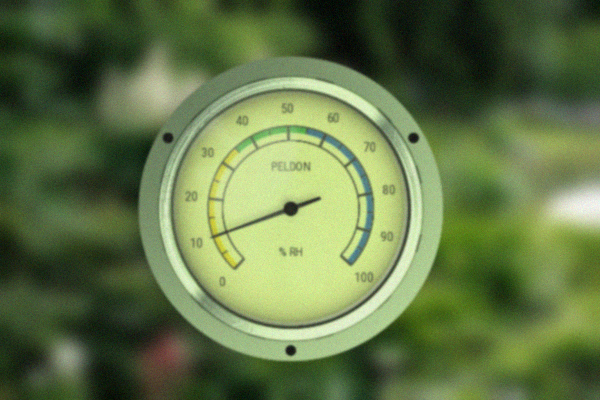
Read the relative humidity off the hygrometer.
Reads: 10 %
